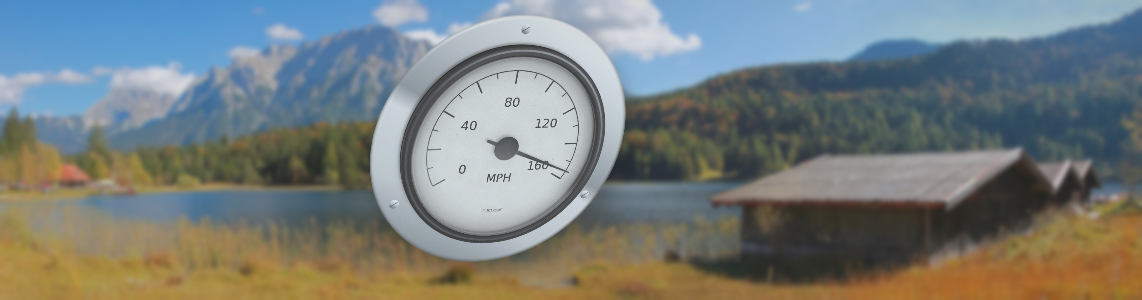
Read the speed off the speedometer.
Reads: 155 mph
